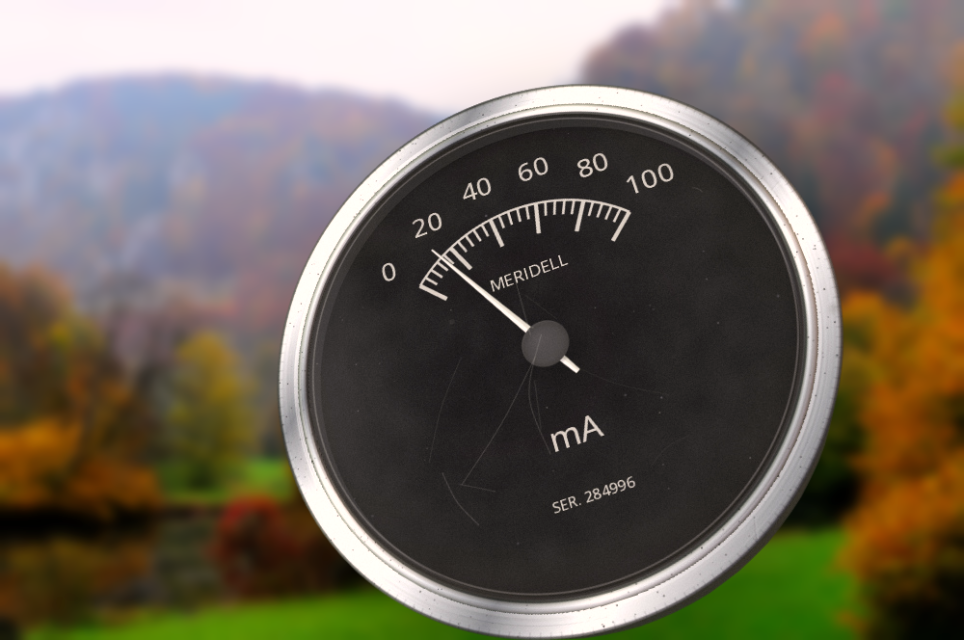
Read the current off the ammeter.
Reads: 14 mA
